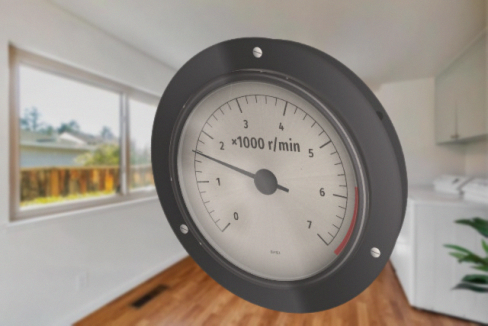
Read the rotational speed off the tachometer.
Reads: 1600 rpm
